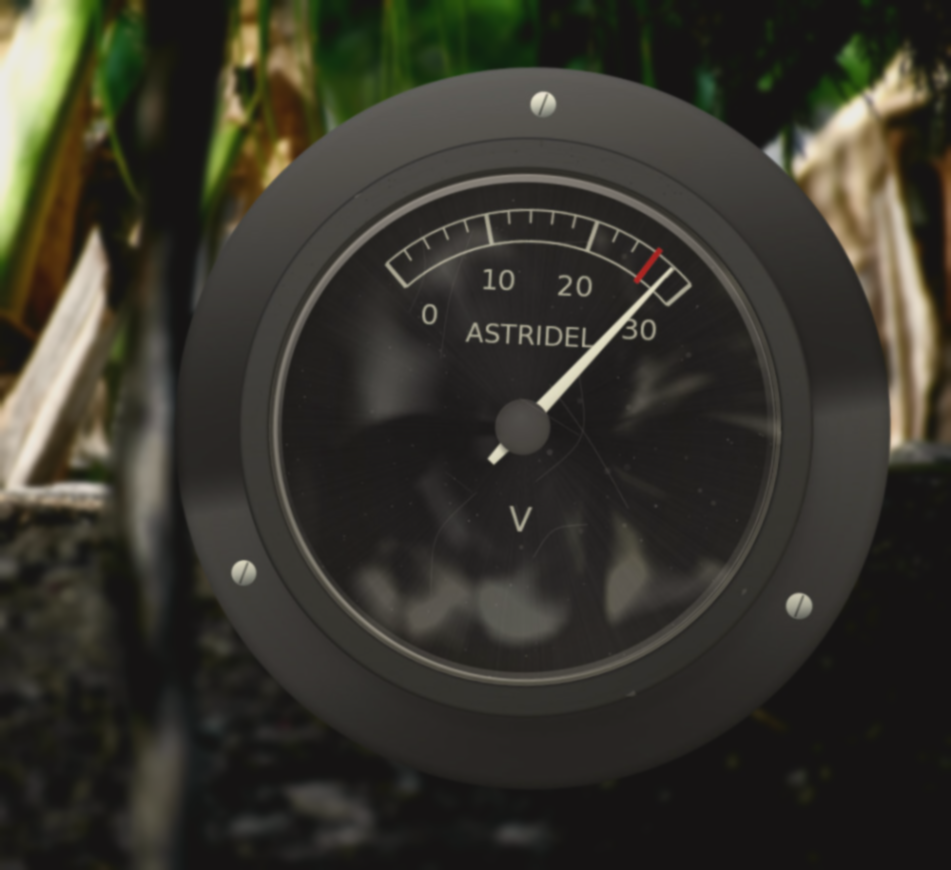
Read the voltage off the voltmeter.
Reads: 28 V
